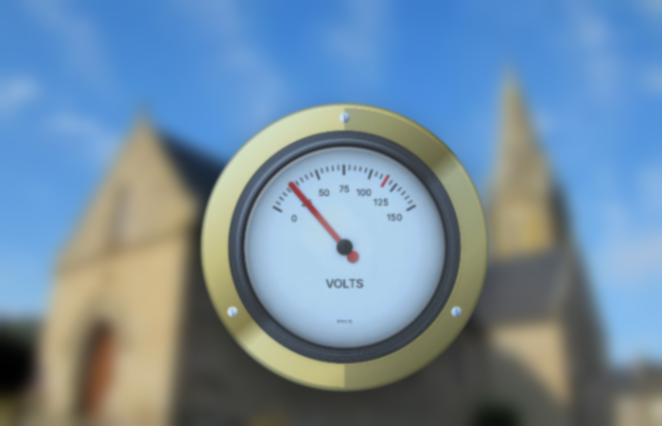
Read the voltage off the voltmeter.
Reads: 25 V
